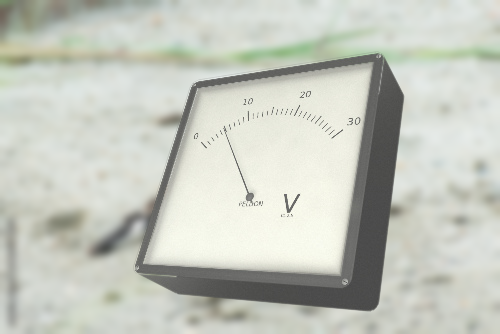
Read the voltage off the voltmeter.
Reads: 5 V
